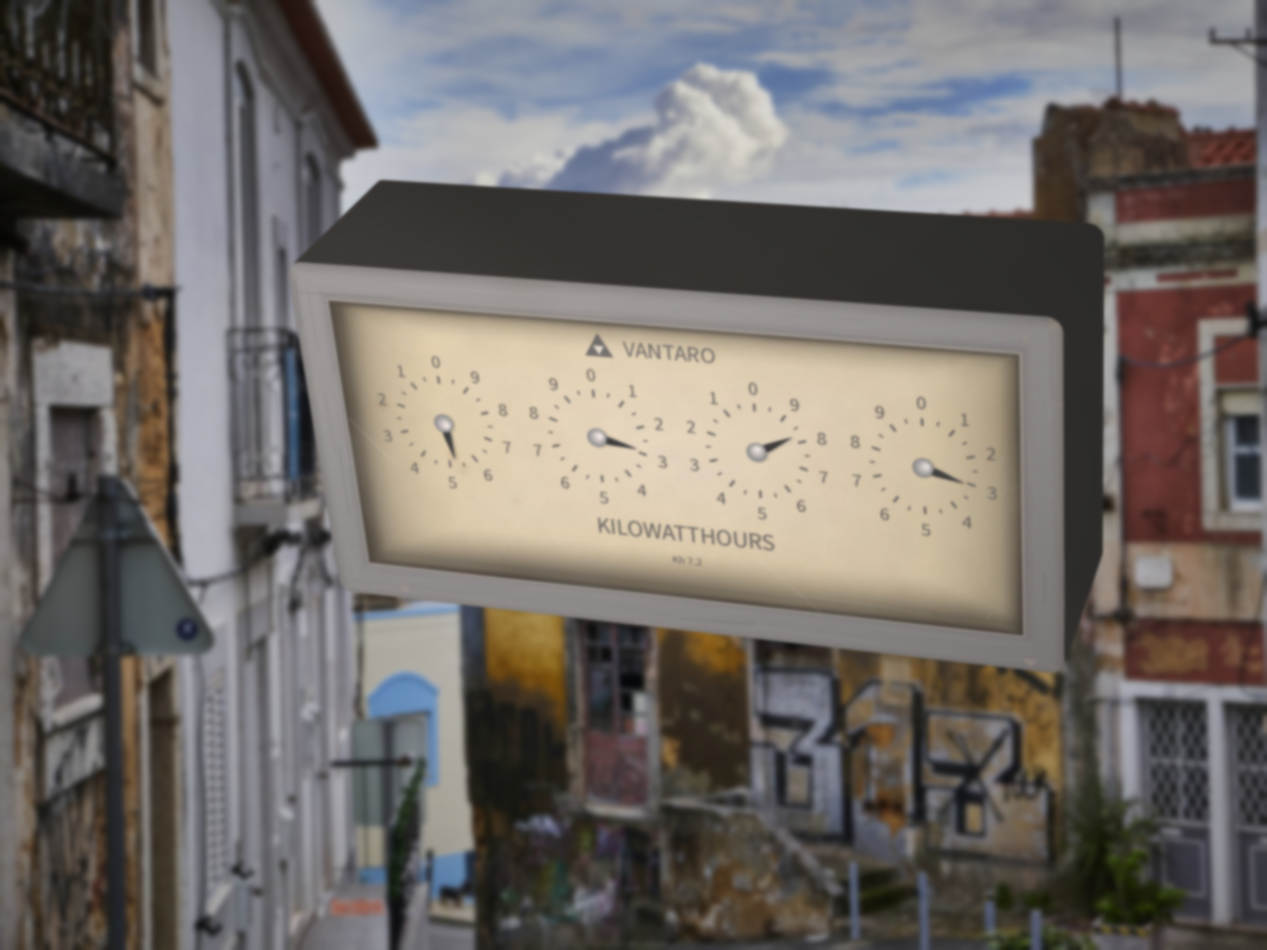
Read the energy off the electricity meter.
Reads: 5283 kWh
